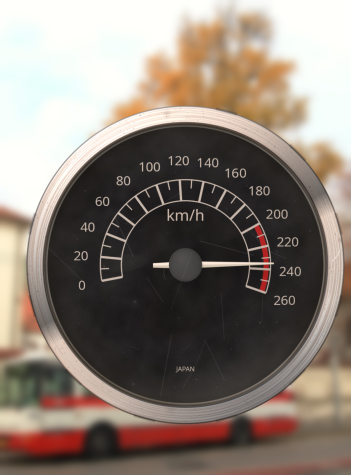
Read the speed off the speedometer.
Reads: 235 km/h
